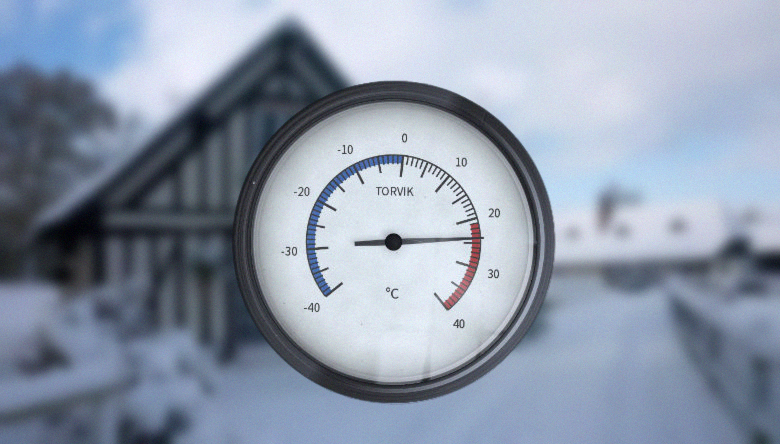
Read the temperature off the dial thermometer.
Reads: 24 °C
